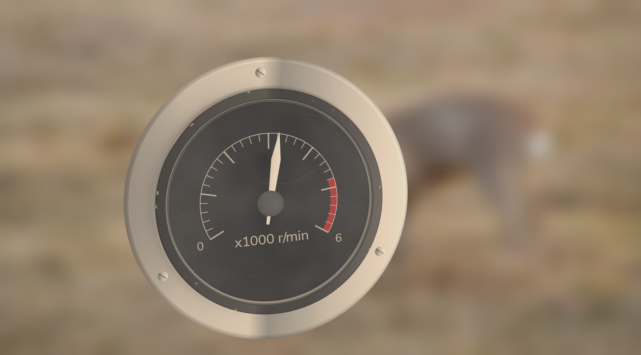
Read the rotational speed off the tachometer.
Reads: 3200 rpm
